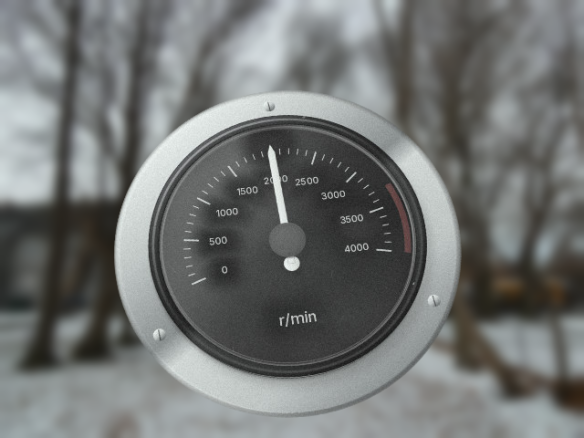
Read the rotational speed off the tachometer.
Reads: 2000 rpm
